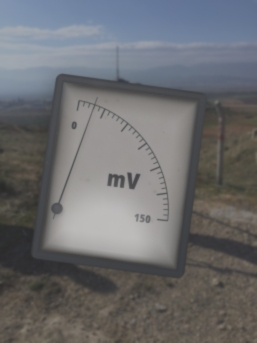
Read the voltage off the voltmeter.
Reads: 15 mV
